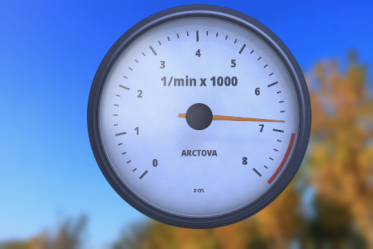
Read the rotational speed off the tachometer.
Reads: 6800 rpm
